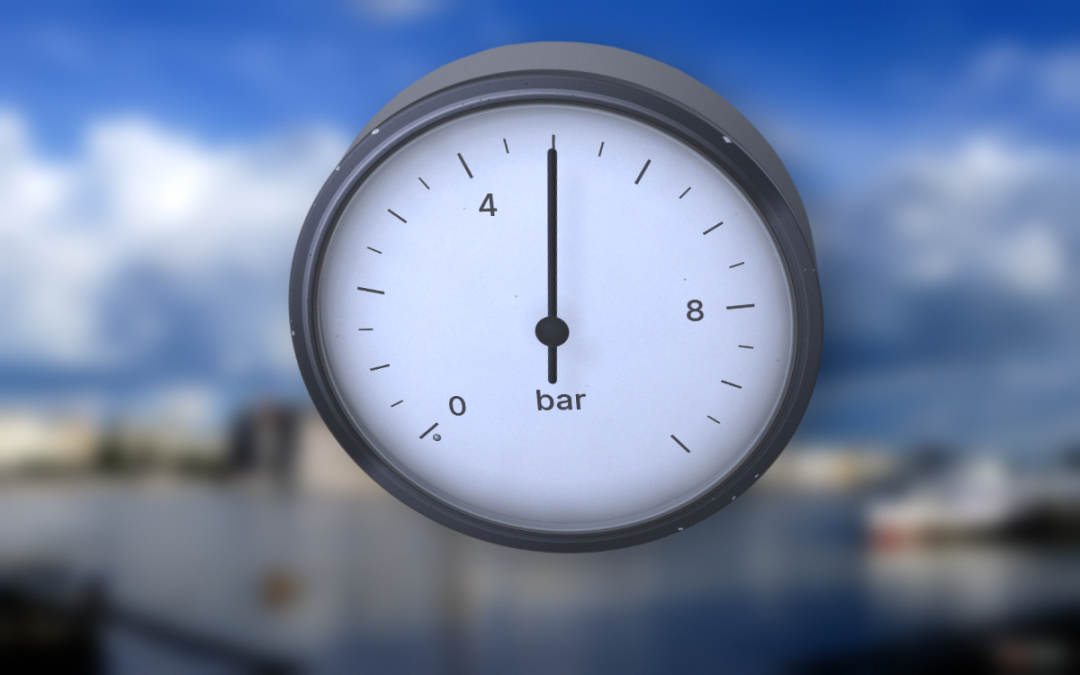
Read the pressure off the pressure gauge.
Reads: 5 bar
